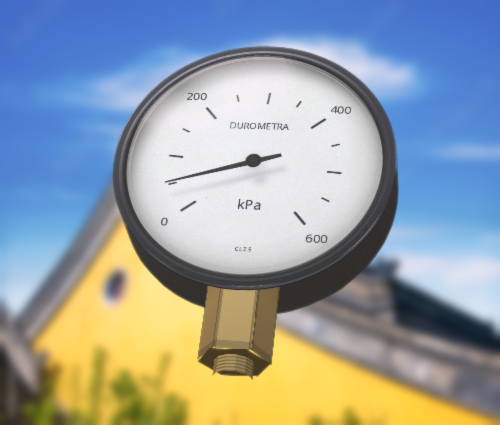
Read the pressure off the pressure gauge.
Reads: 50 kPa
